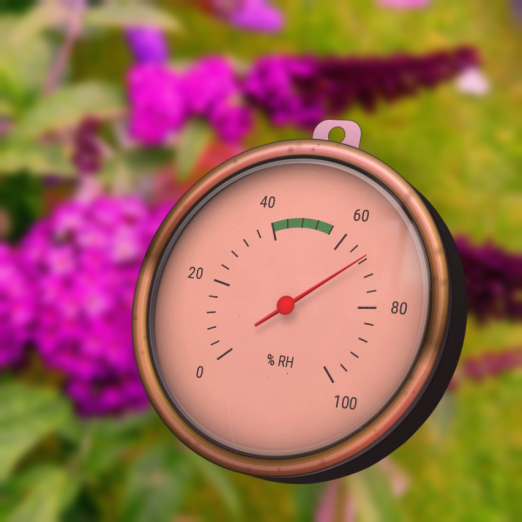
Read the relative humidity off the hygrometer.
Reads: 68 %
